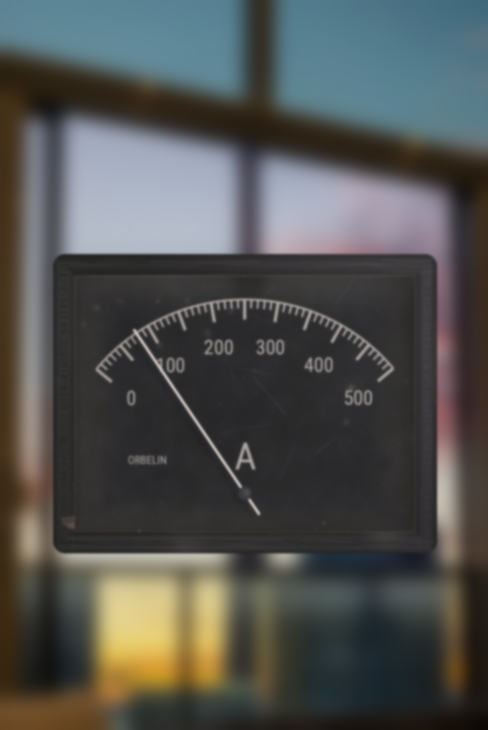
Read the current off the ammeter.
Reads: 80 A
